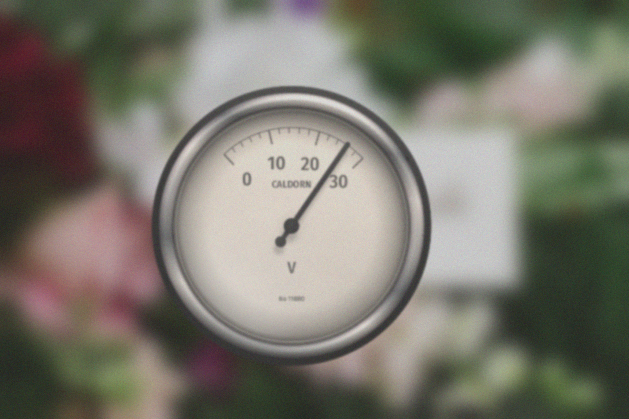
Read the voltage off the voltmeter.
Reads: 26 V
